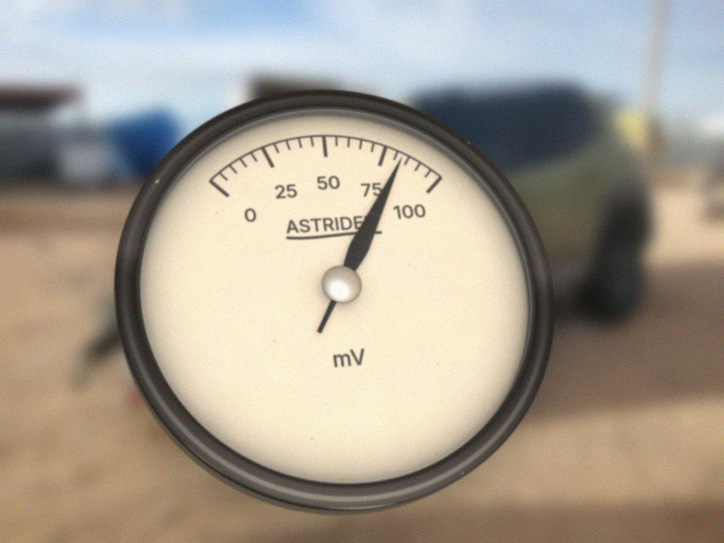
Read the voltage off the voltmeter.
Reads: 82.5 mV
